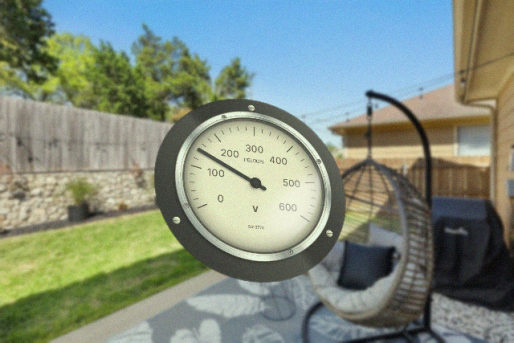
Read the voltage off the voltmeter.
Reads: 140 V
